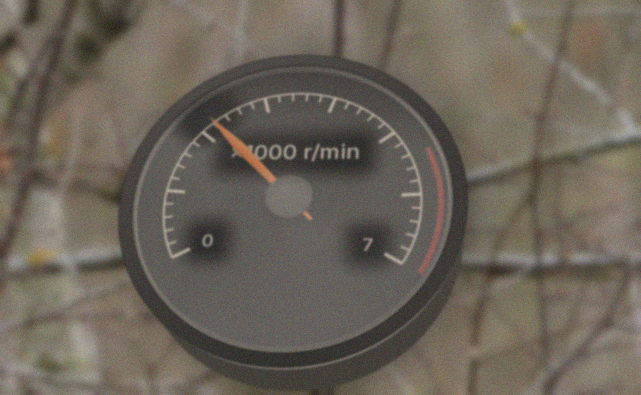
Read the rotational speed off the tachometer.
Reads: 2200 rpm
